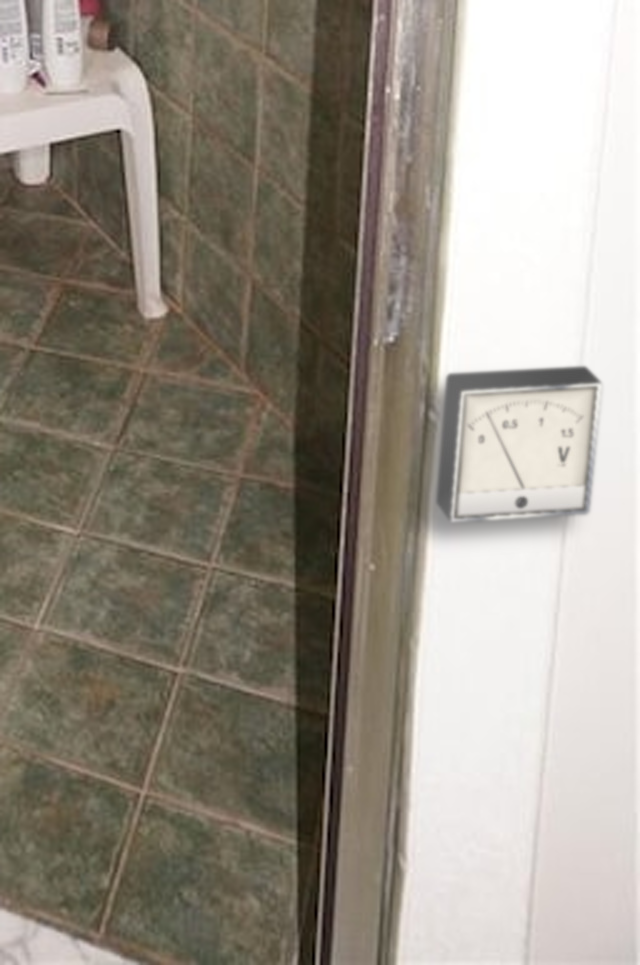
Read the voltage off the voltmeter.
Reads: 0.25 V
